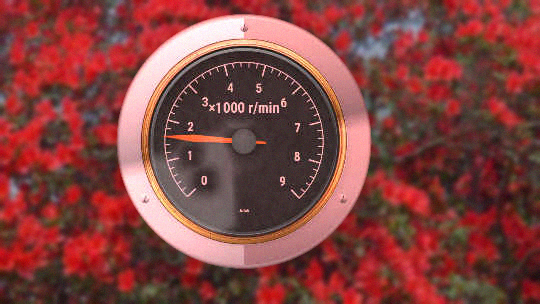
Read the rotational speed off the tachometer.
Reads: 1600 rpm
